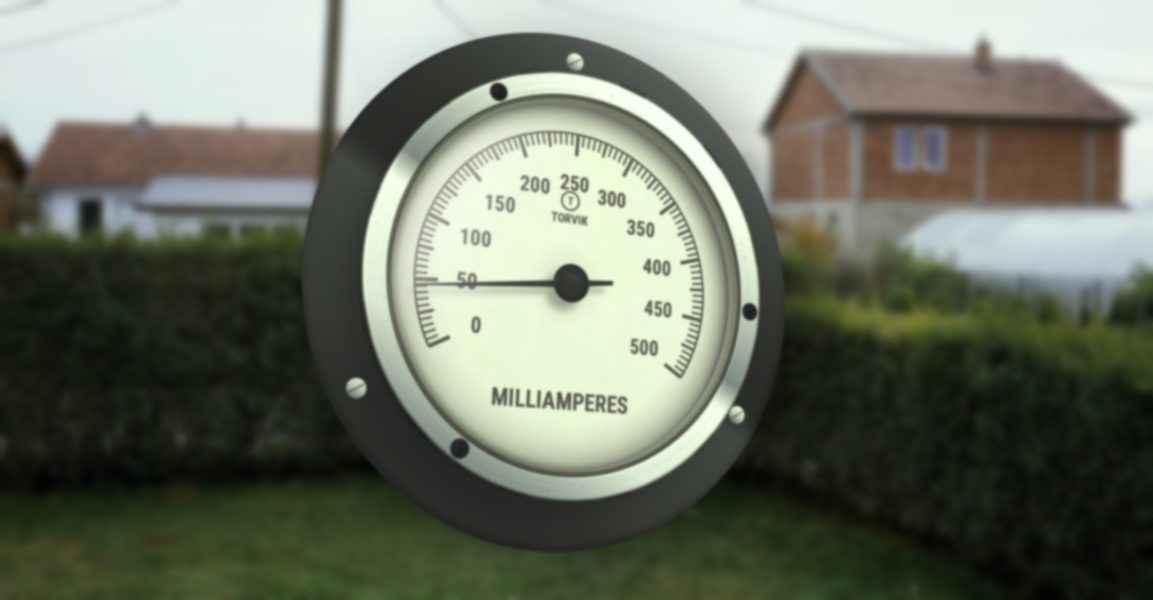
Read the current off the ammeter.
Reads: 45 mA
